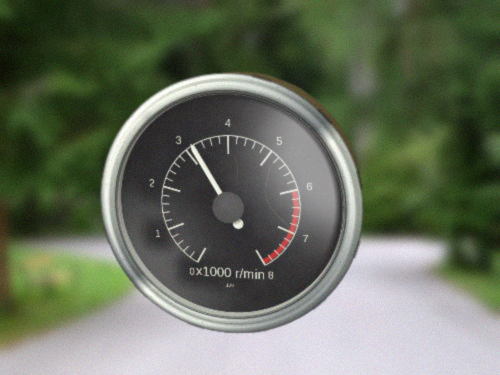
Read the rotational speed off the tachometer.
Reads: 3200 rpm
